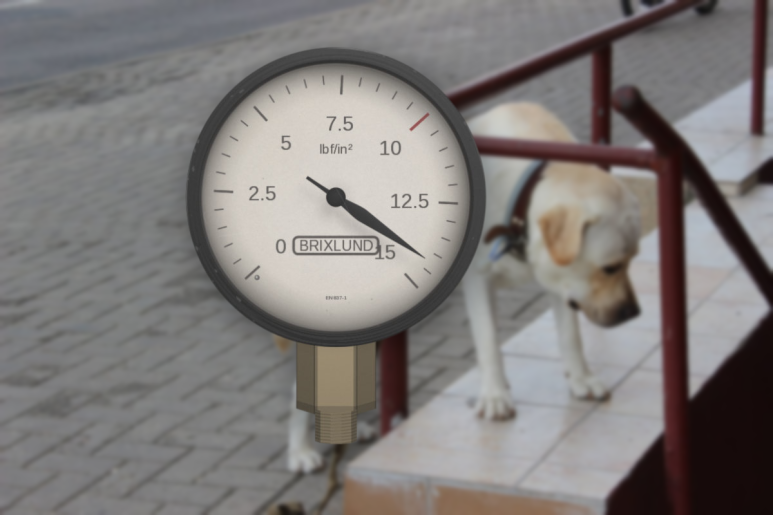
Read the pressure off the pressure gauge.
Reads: 14.25 psi
